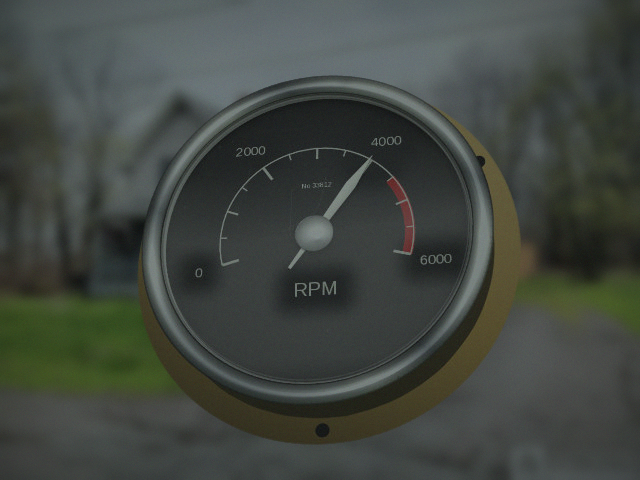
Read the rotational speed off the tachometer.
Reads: 4000 rpm
